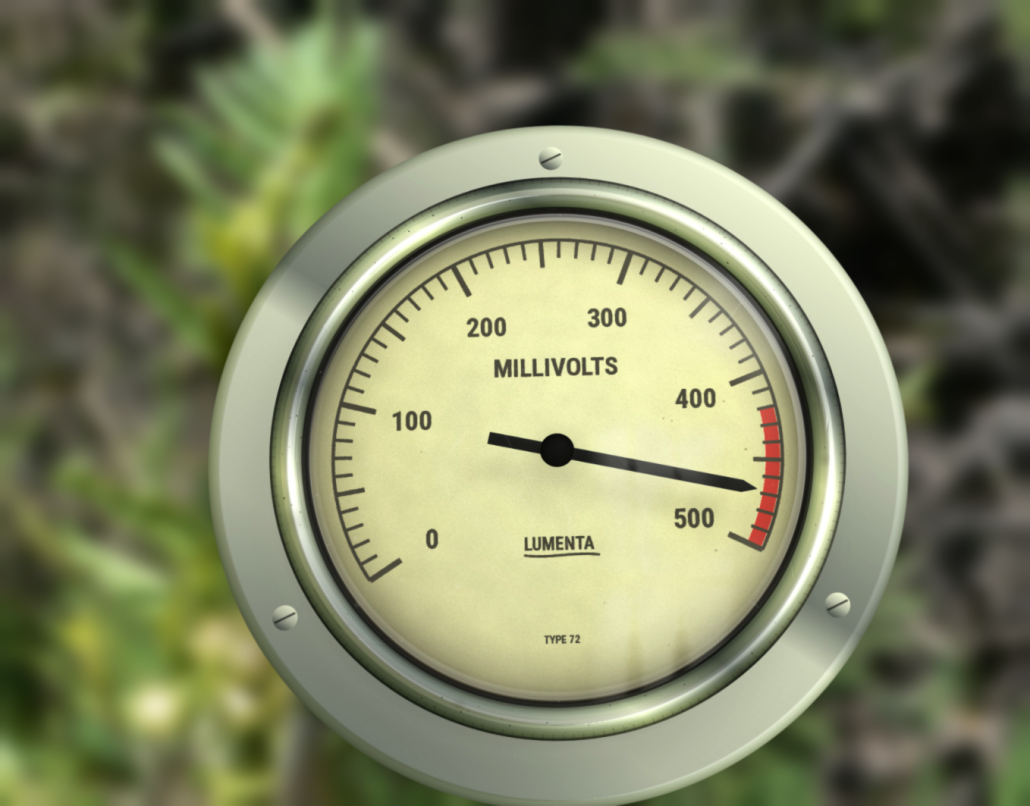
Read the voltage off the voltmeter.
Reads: 470 mV
